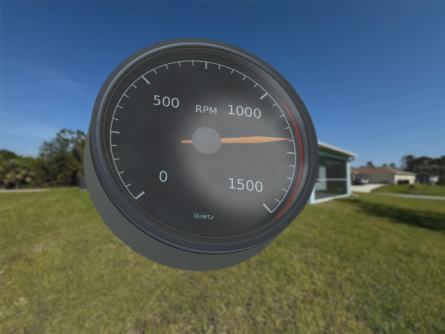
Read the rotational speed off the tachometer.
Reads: 1200 rpm
